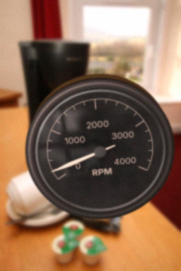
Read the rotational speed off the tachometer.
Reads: 200 rpm
